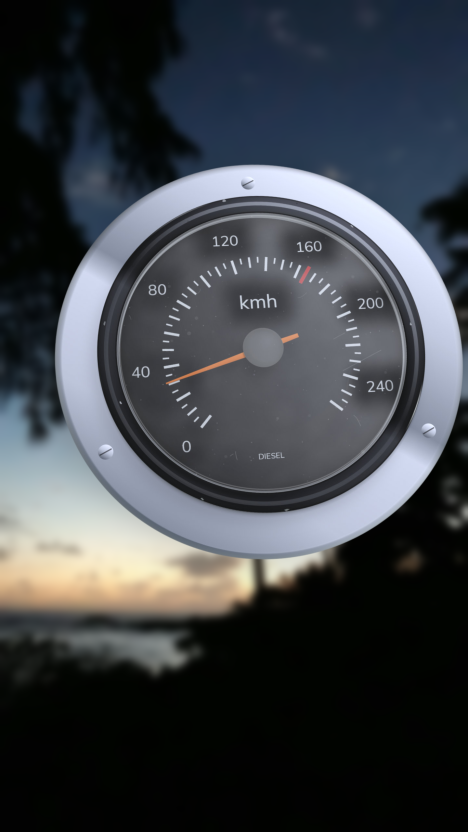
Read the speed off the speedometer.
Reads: 30 km/h
